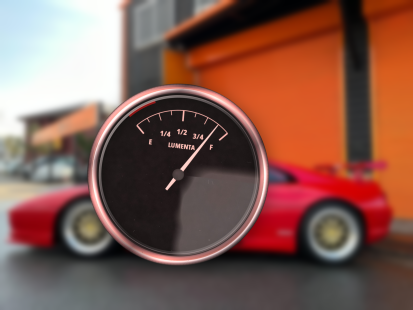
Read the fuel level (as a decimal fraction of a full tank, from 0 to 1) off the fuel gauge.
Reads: 0.875
